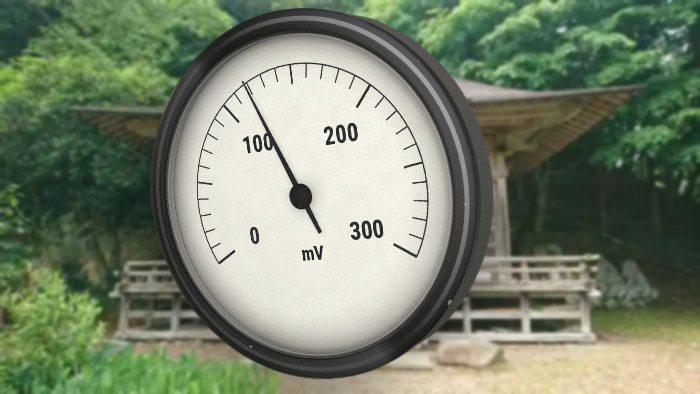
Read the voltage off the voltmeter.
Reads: 120 mV
